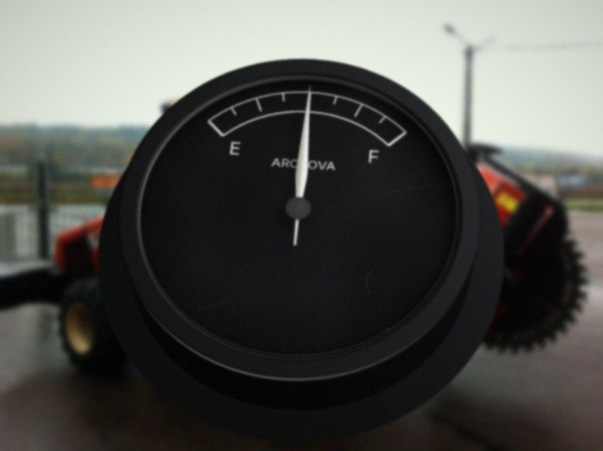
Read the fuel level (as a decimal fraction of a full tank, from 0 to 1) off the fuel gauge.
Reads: 0.5
